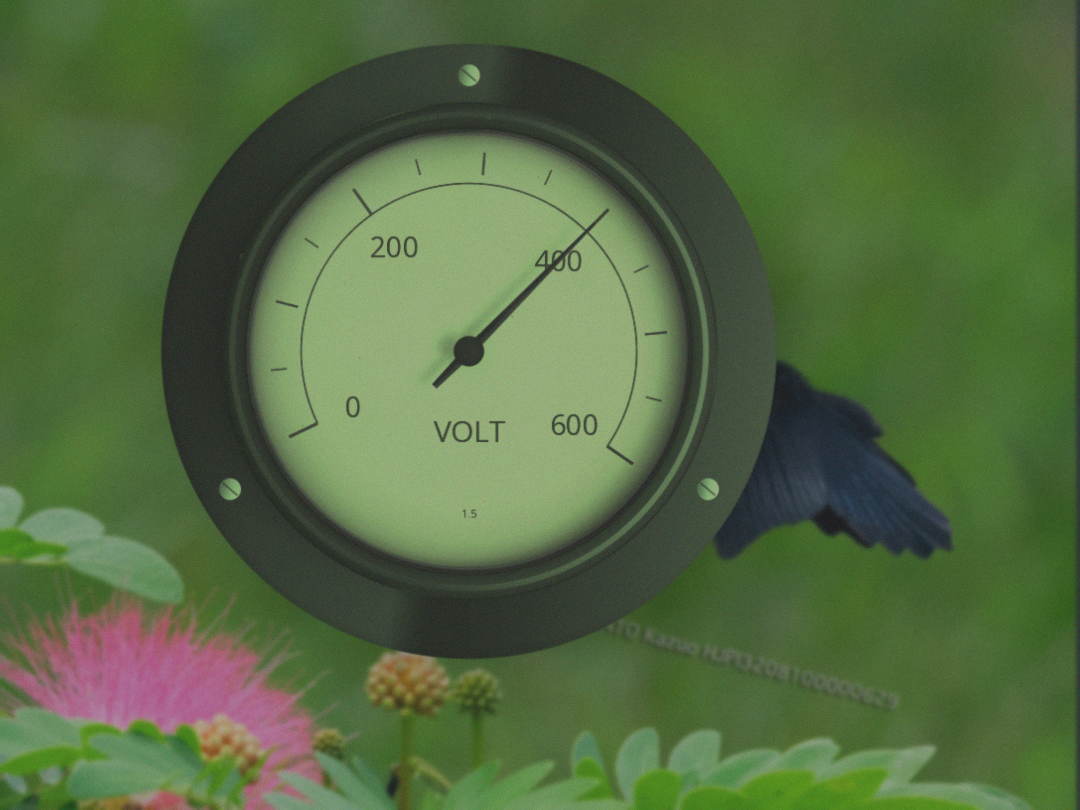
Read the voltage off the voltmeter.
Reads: 400 V
